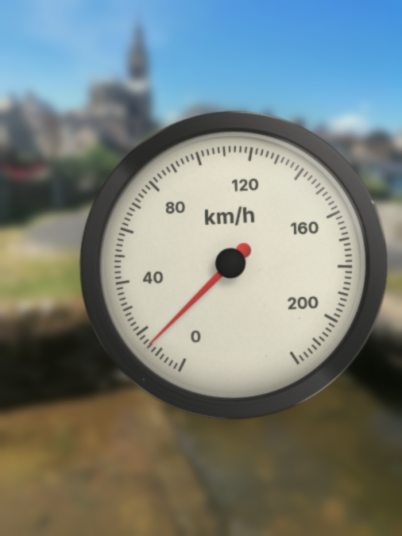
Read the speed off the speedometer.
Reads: 14 km/h
